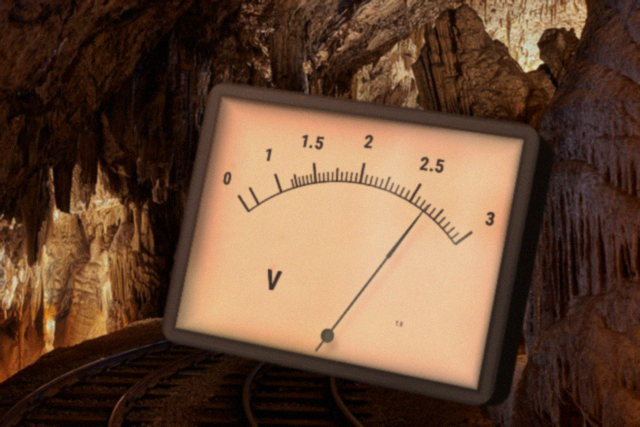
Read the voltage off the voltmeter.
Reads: 2.65 V
